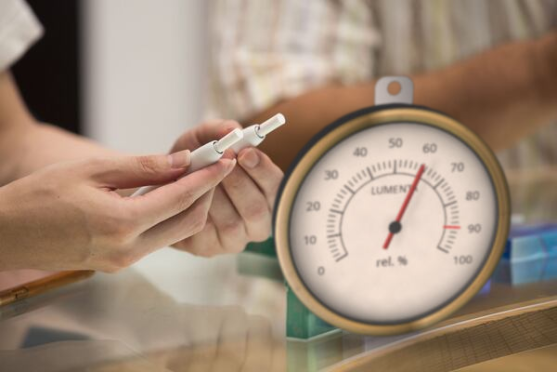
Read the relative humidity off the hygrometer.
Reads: 60 %
